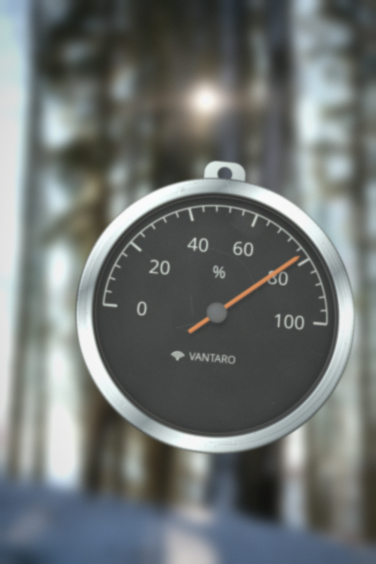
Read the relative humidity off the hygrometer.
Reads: 78 %
